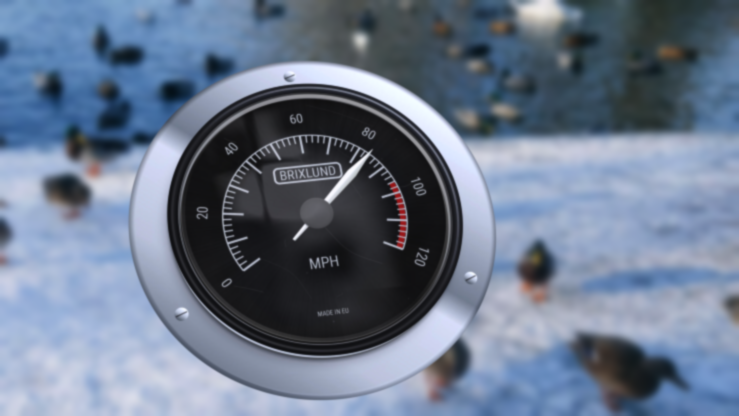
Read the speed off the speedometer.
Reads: 84 mph
